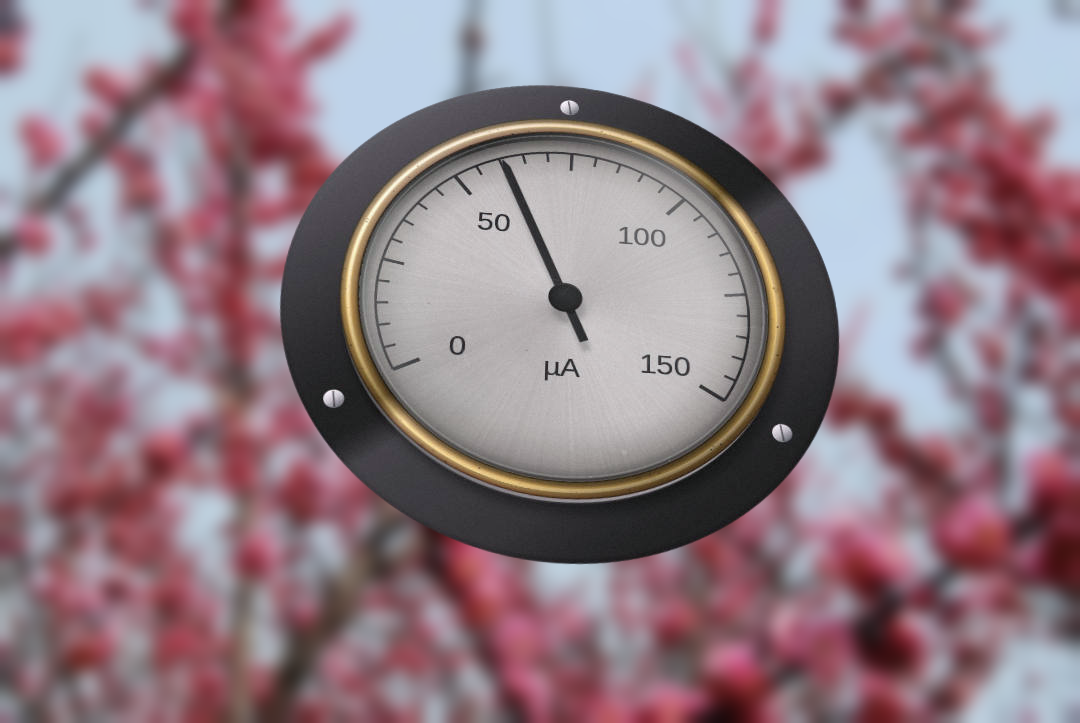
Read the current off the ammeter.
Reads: 60 µA
